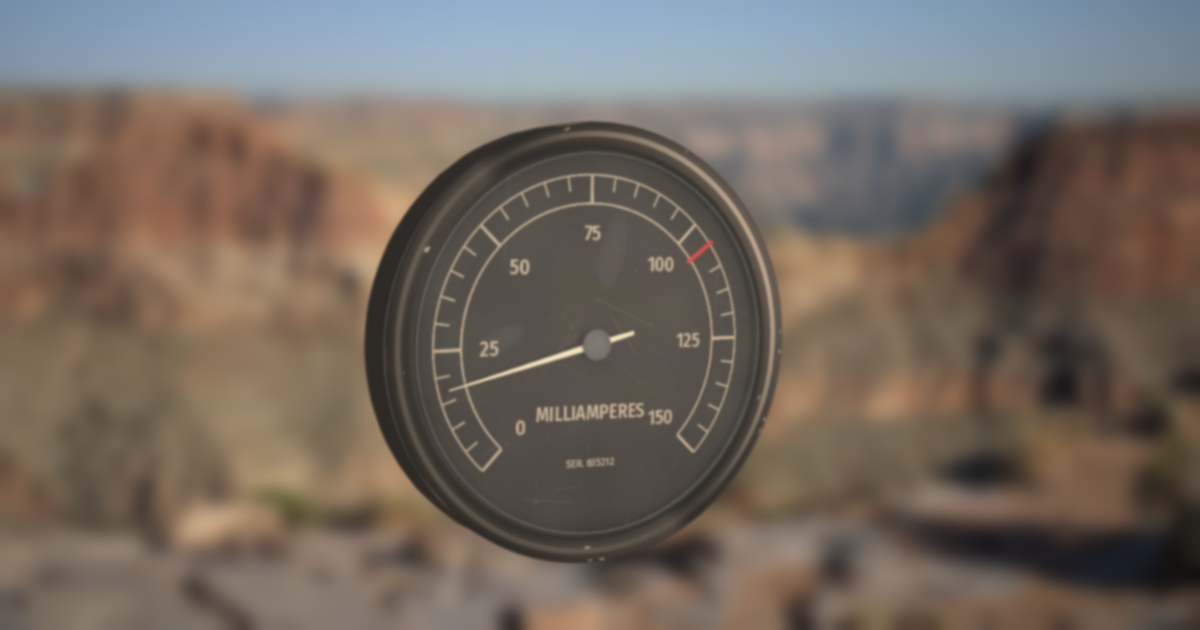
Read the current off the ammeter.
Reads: 17.5 mA
